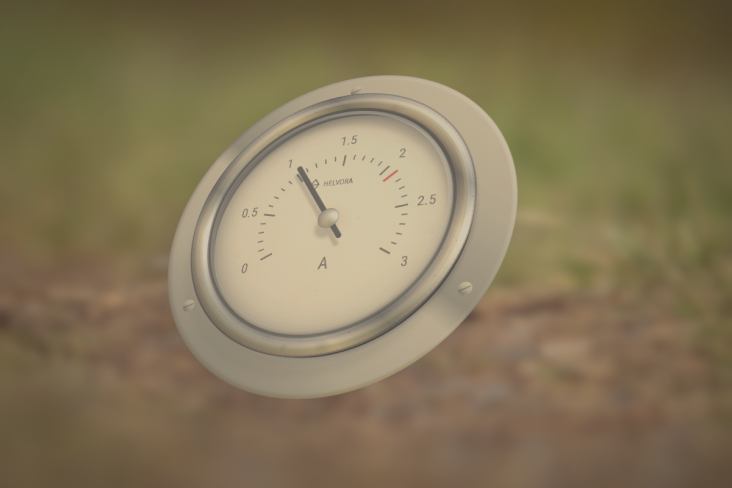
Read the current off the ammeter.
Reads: 1.05 A
